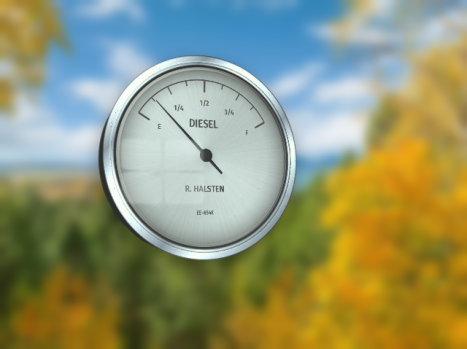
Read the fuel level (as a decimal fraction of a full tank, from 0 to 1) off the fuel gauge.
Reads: 0.125
